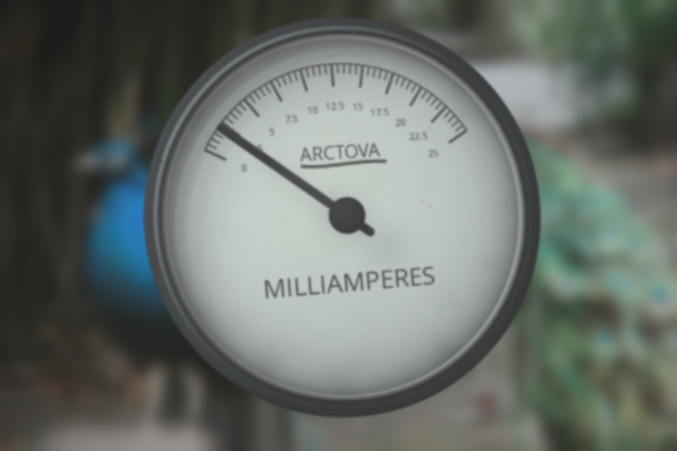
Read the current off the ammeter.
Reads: 2 mA
